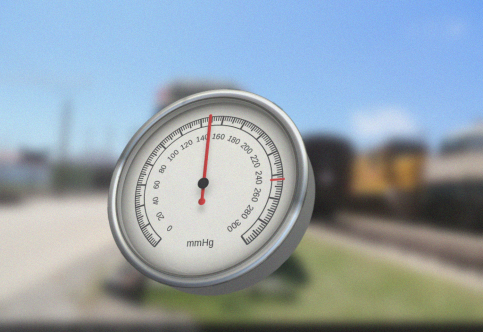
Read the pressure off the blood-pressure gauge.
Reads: 150 mmHg
